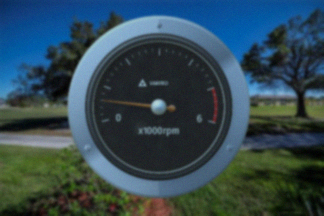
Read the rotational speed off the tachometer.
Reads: 600 rpm
